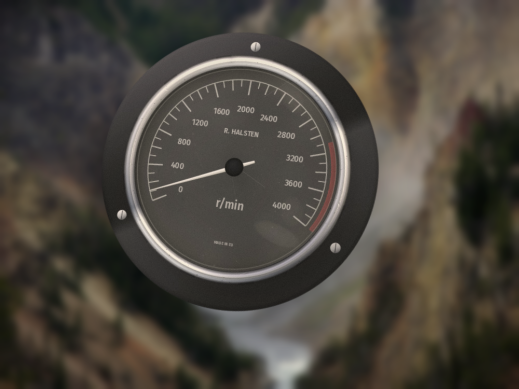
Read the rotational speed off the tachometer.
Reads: 100 rpm
